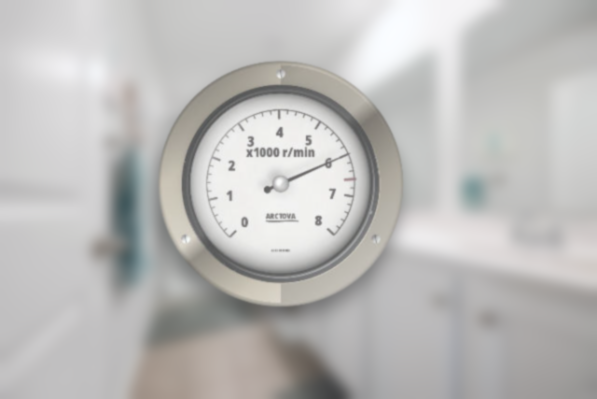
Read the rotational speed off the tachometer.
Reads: 6000 rpm
